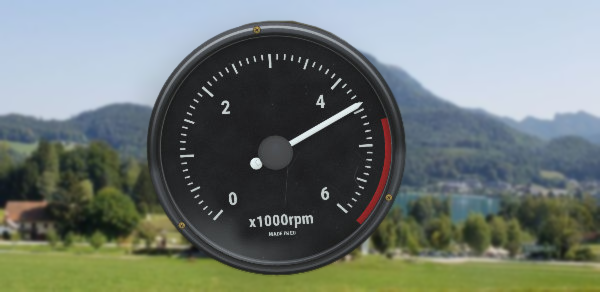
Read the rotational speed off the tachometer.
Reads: 4400 rpm
